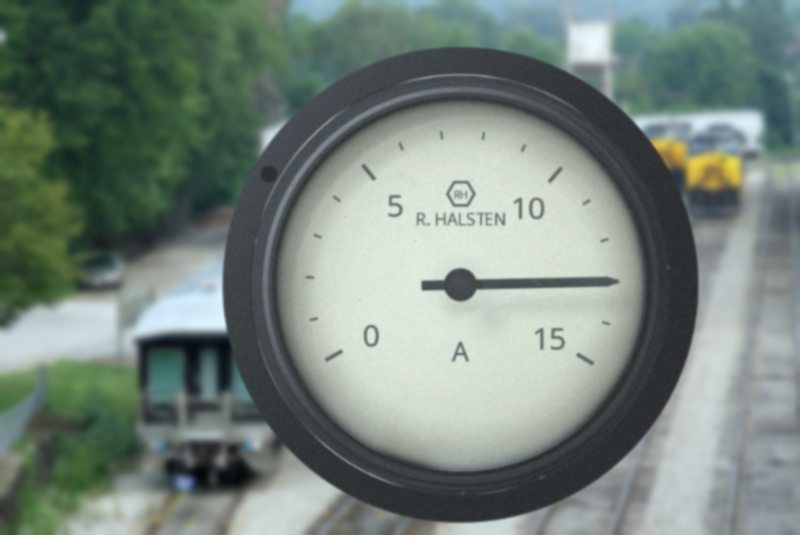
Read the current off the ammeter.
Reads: 13 A
